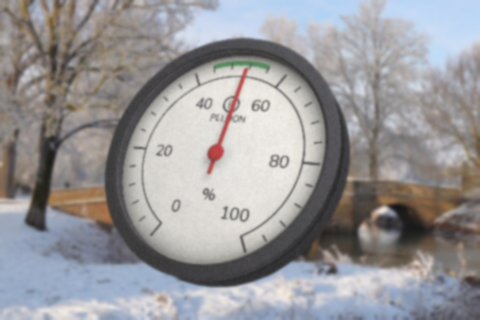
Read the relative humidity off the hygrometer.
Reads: 52 %
